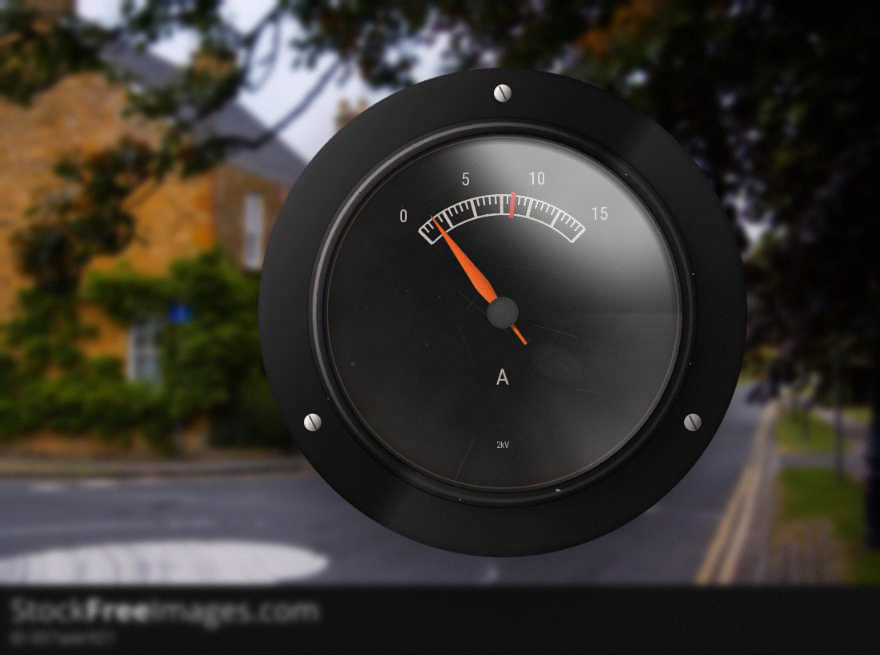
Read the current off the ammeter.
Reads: 1.5 A
